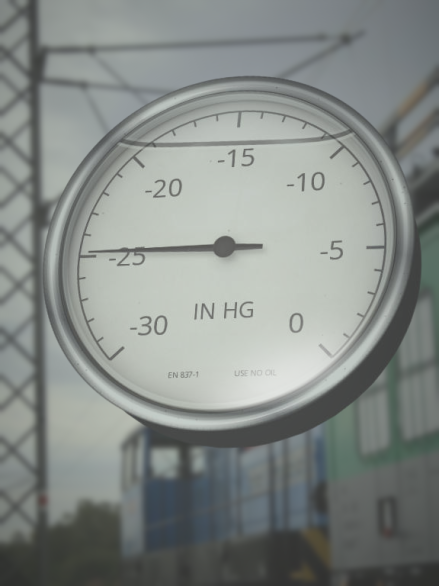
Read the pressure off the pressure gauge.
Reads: -25 inHg
